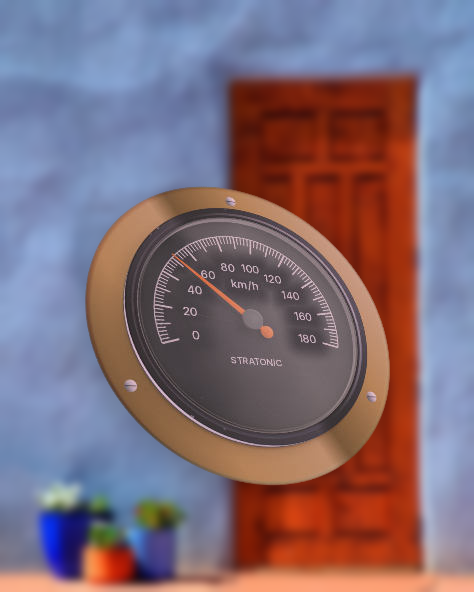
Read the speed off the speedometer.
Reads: 50 km/h
